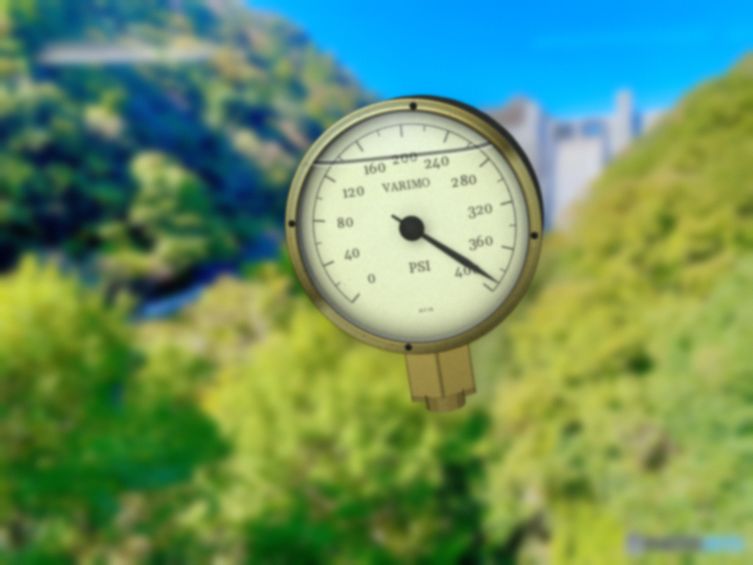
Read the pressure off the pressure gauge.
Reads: 390 psi
